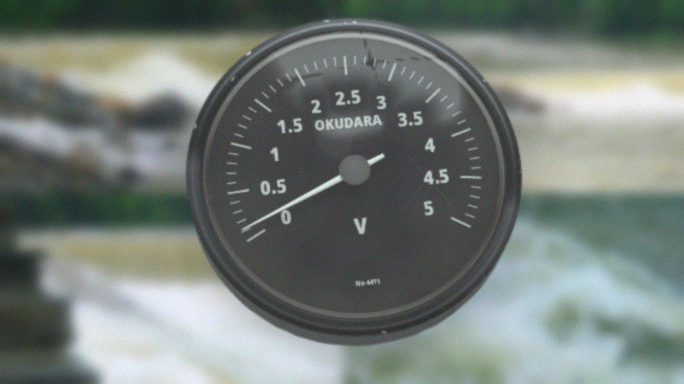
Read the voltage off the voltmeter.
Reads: 0.1 V
